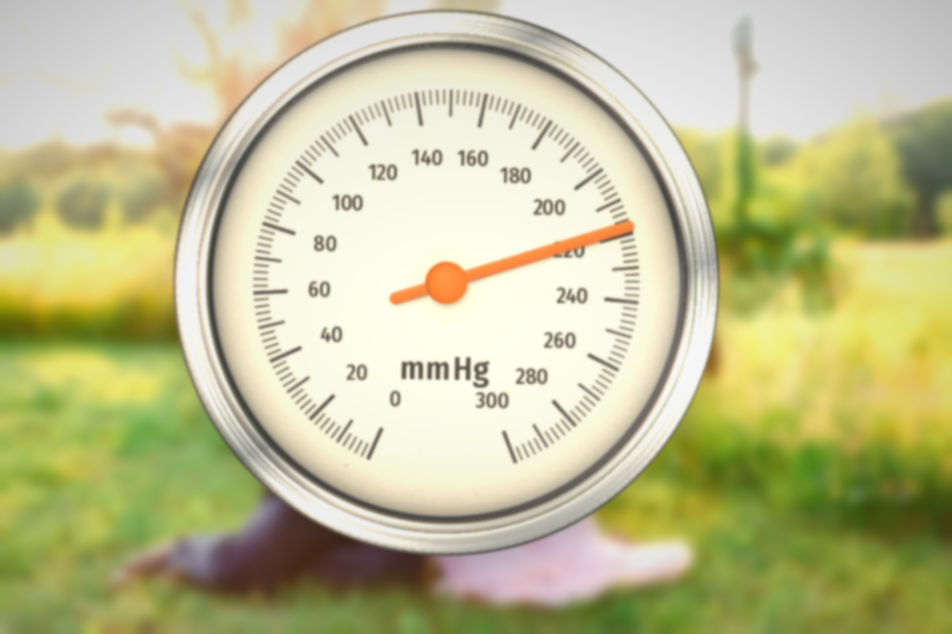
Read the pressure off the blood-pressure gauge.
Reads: 218 mmHg
